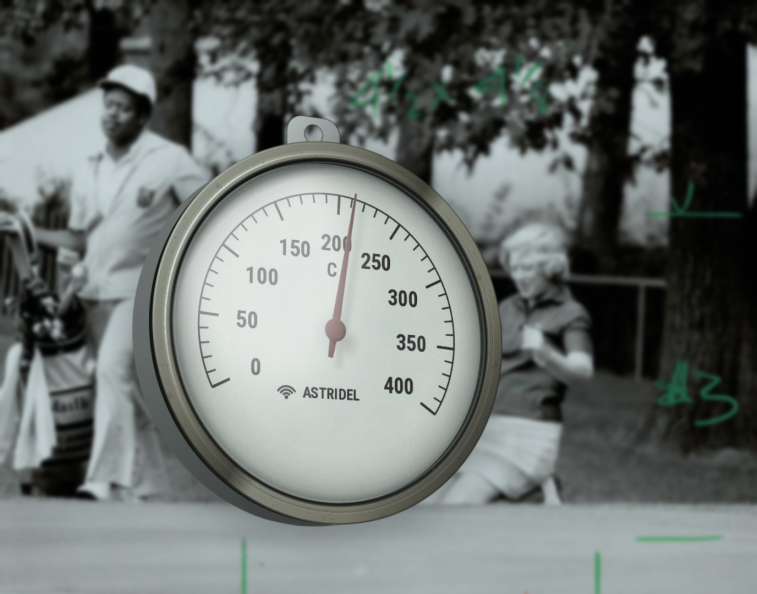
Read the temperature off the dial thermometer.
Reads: 210 °C
